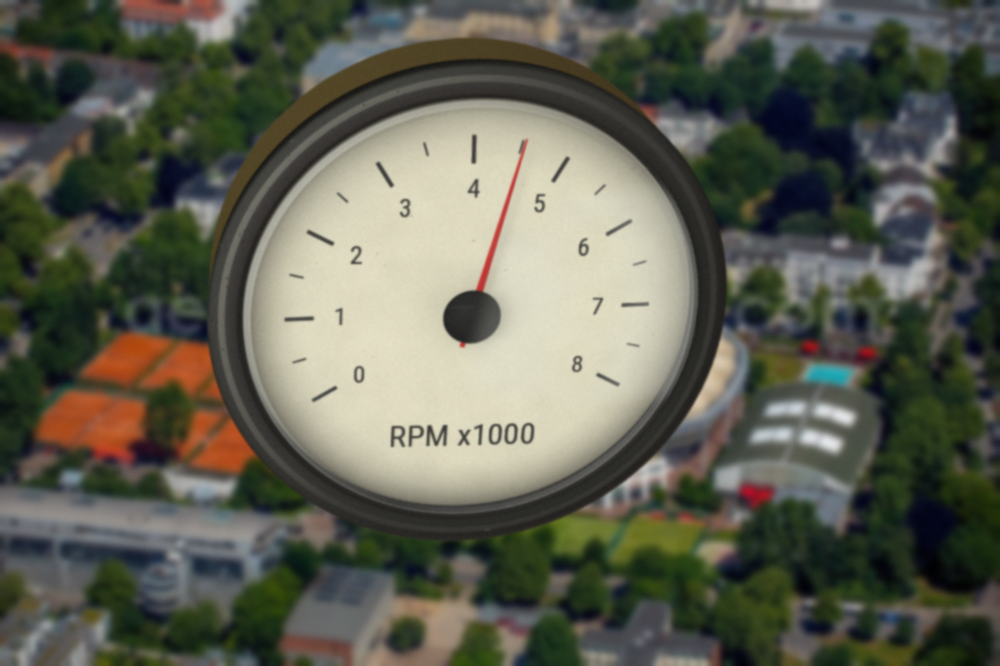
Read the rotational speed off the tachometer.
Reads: 4500 rpm
